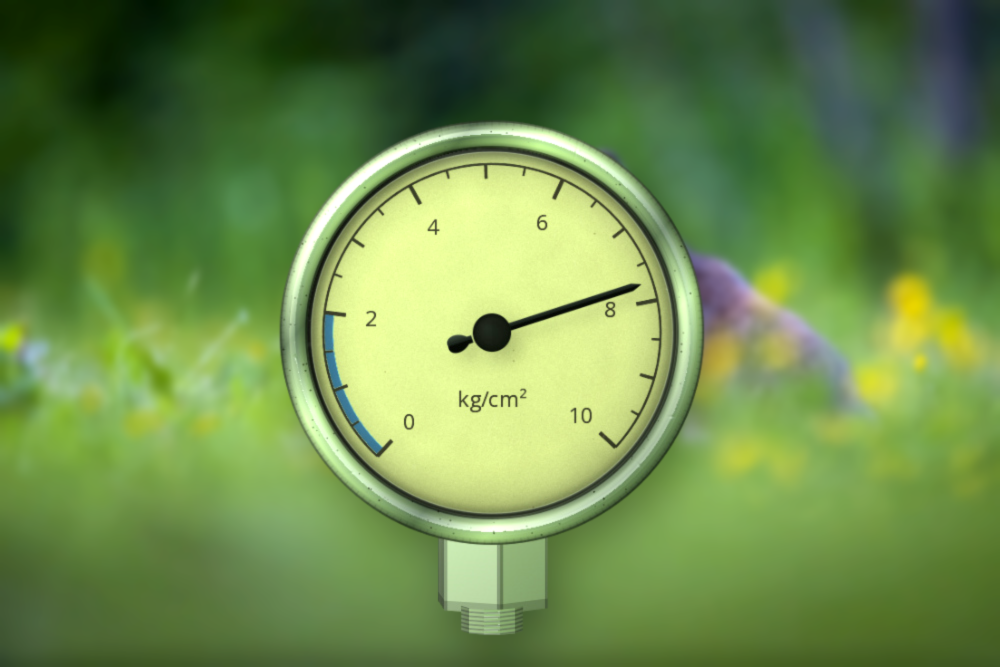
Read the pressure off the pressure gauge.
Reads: 7.75 kg/cm²
